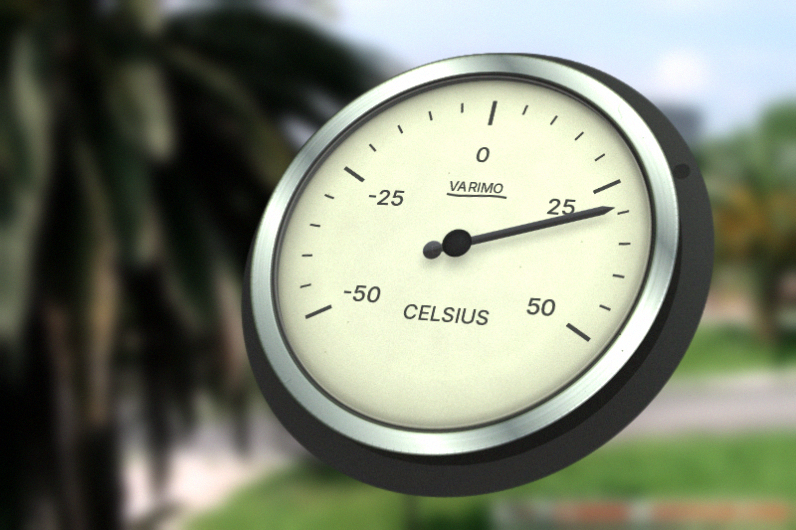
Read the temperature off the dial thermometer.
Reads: 30 °C
